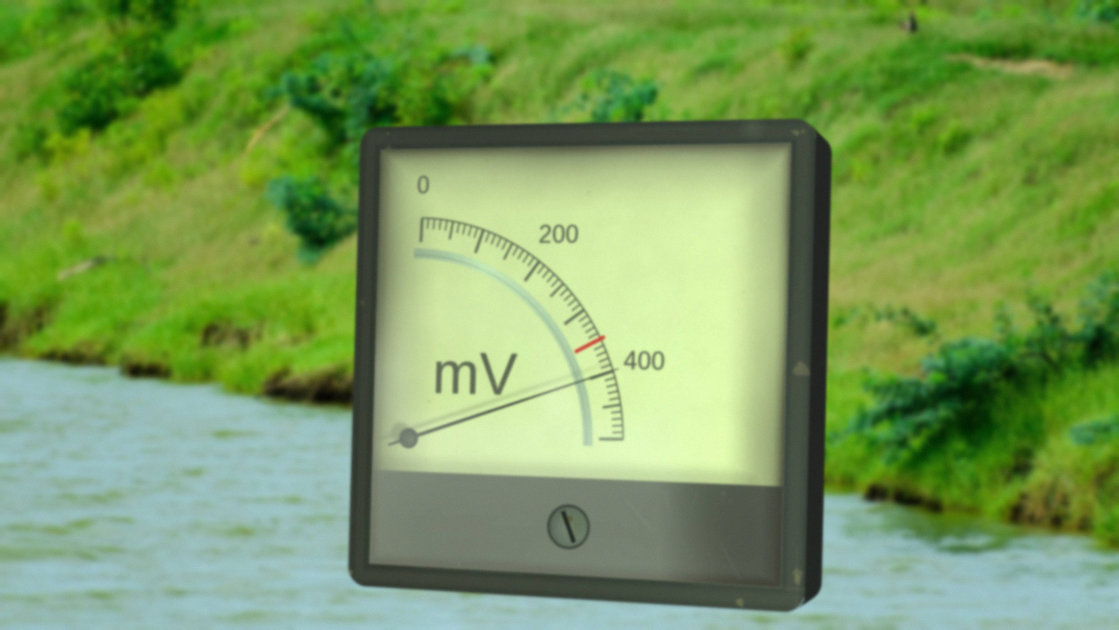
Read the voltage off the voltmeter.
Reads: 400 mV
